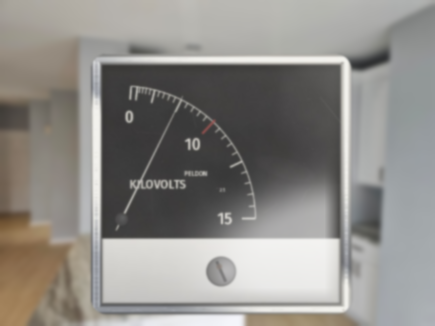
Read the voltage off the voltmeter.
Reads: 7.5 kV
